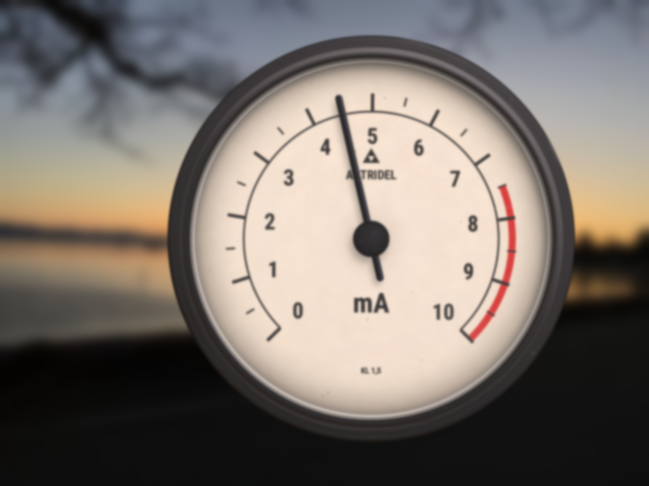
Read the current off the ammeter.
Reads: 4.5 mA
